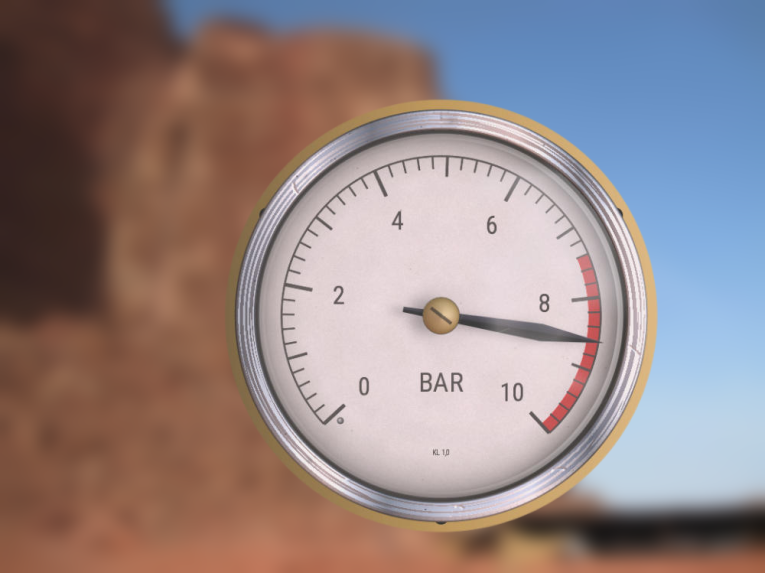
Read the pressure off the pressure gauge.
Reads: 8.6 bar
